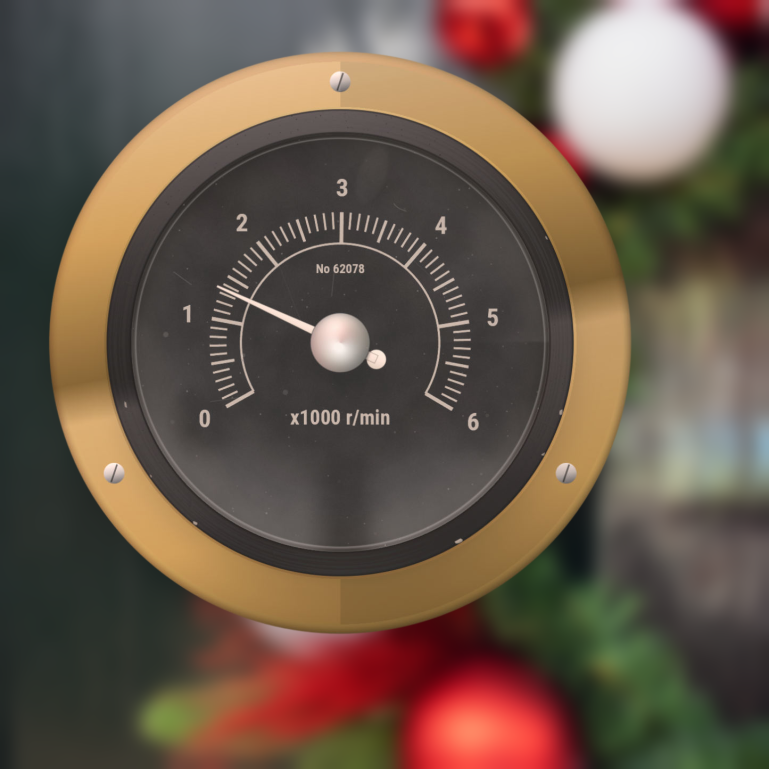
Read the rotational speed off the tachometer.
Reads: 1350 rpm
